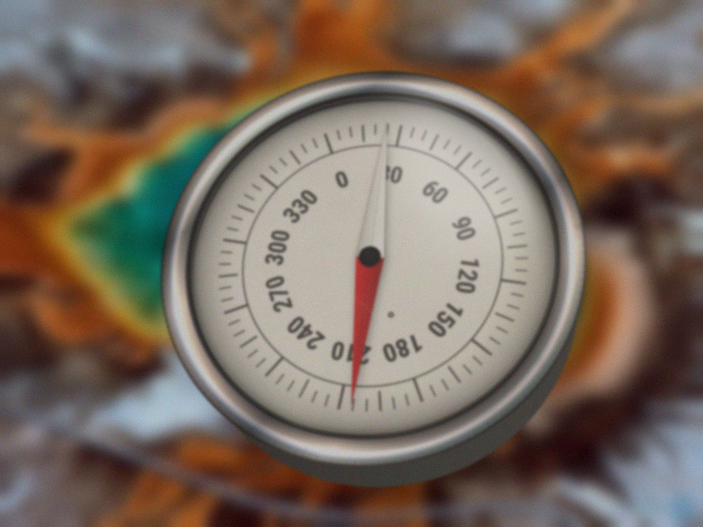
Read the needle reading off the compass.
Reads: 205 °
